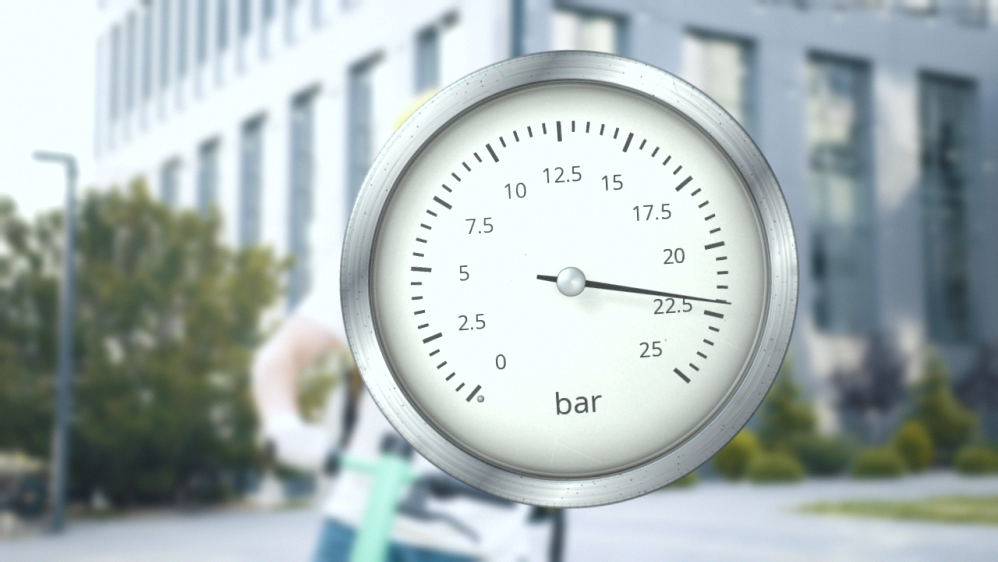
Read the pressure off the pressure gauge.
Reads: 22 bar
